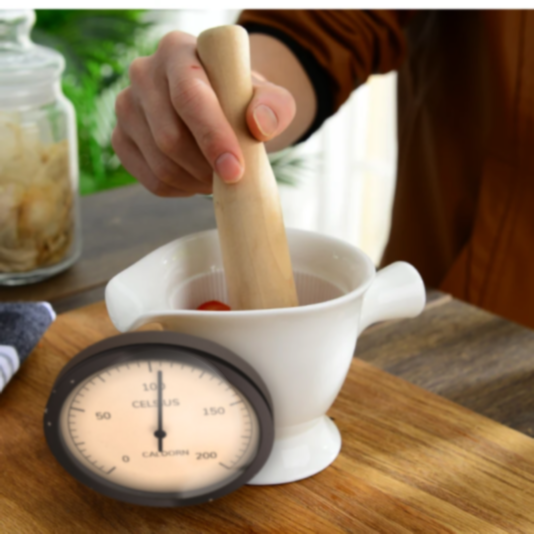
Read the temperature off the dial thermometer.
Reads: 105 °C
